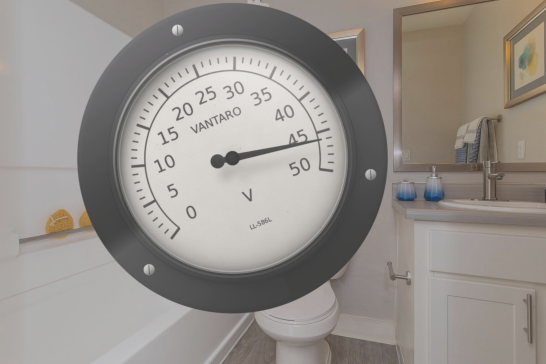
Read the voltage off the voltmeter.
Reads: 46 V
